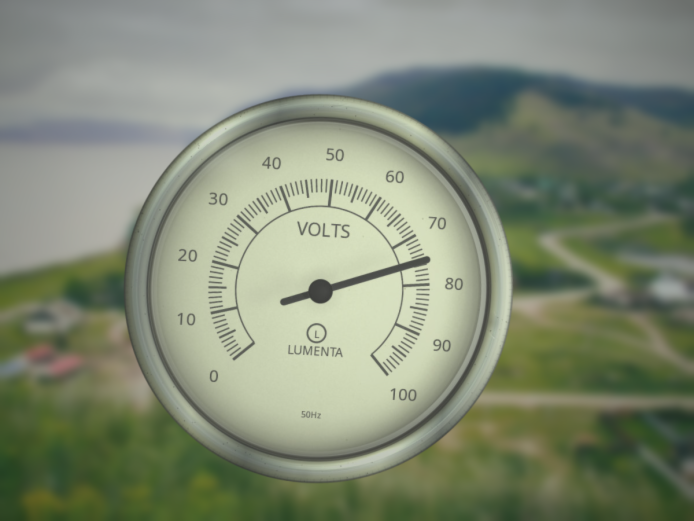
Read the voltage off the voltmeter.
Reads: 75 V
